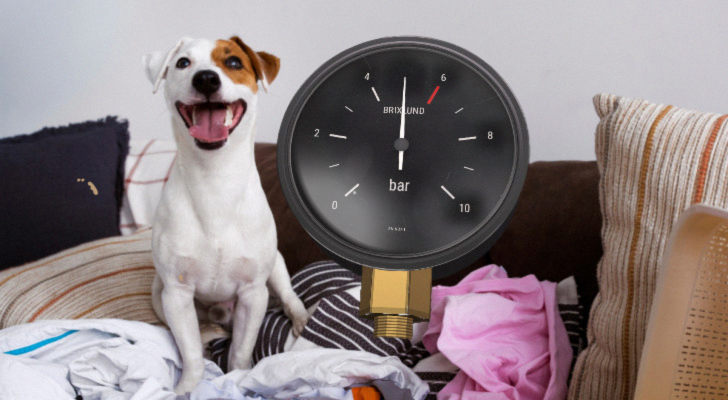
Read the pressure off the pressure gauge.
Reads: 5 bar
